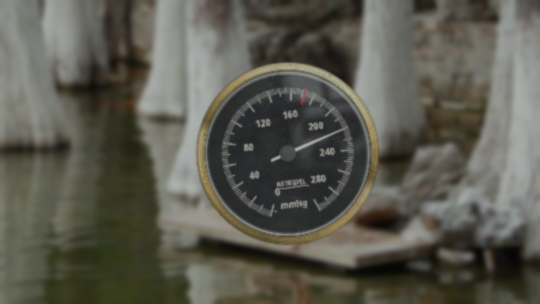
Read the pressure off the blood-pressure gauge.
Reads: 220 mmHg
